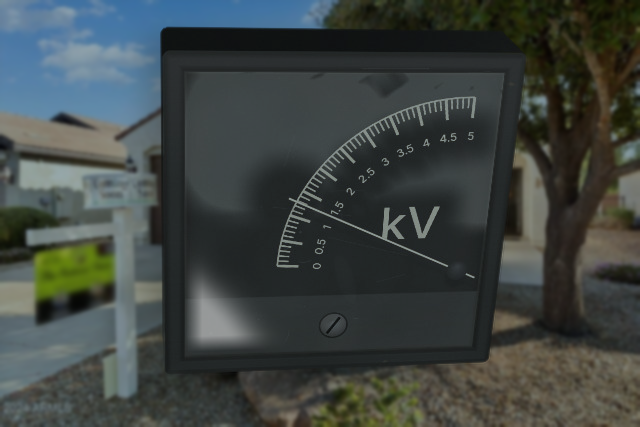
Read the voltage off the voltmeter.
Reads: 1.3 kV
